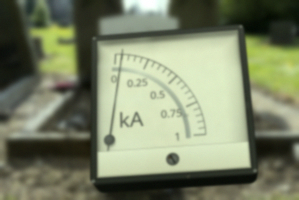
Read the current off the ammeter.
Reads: 0.05 kA
